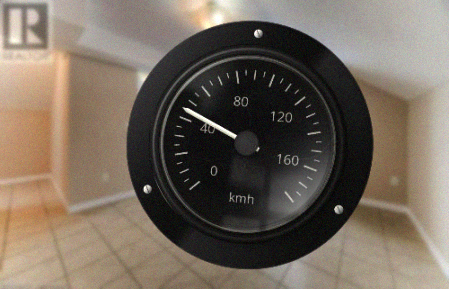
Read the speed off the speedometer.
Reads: 45 km/h
